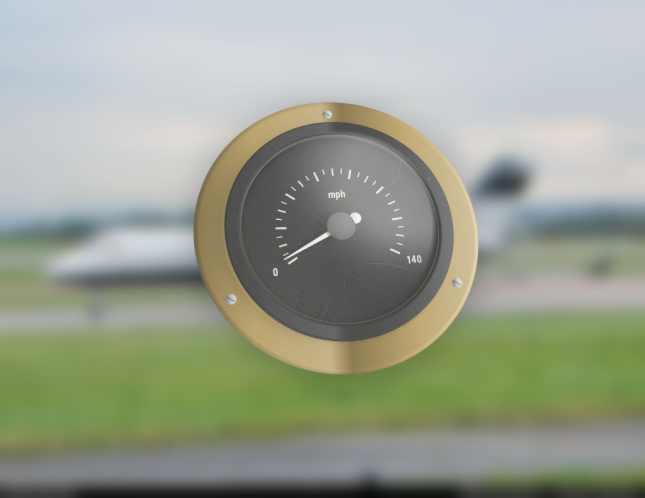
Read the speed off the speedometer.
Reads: 2.5 mph
